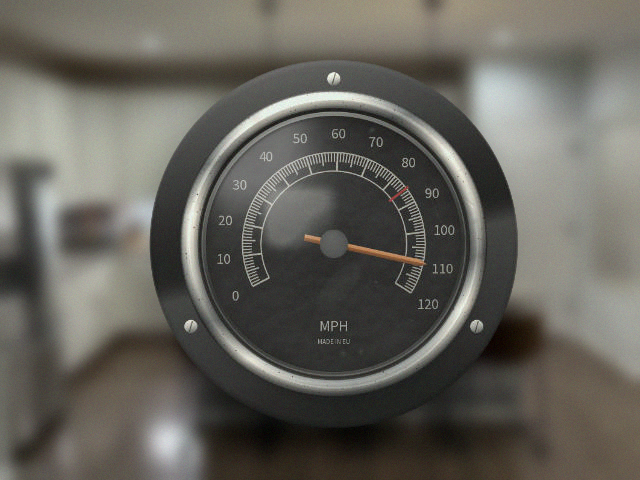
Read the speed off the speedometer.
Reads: 110 mph
